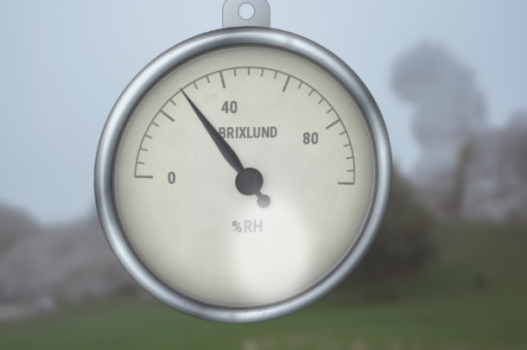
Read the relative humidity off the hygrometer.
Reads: 28 %
